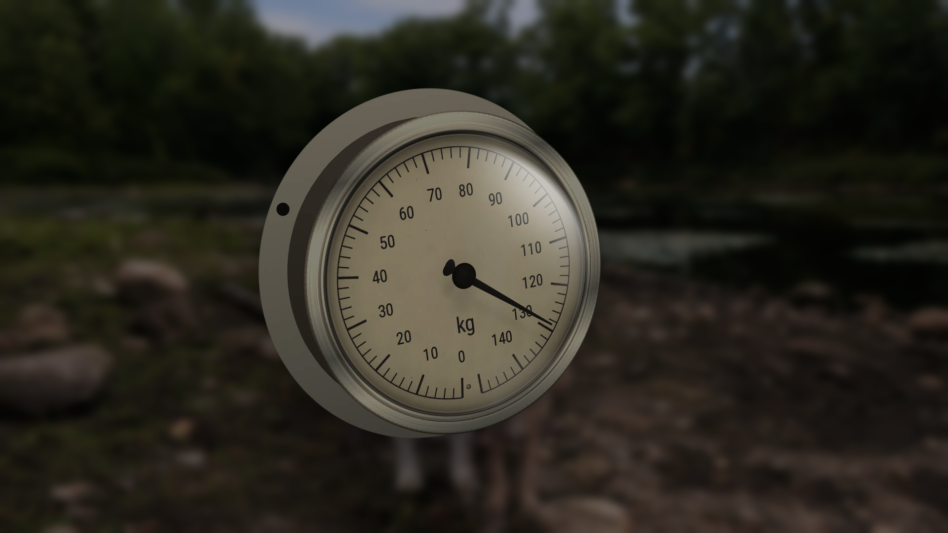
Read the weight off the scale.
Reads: 129 kg
